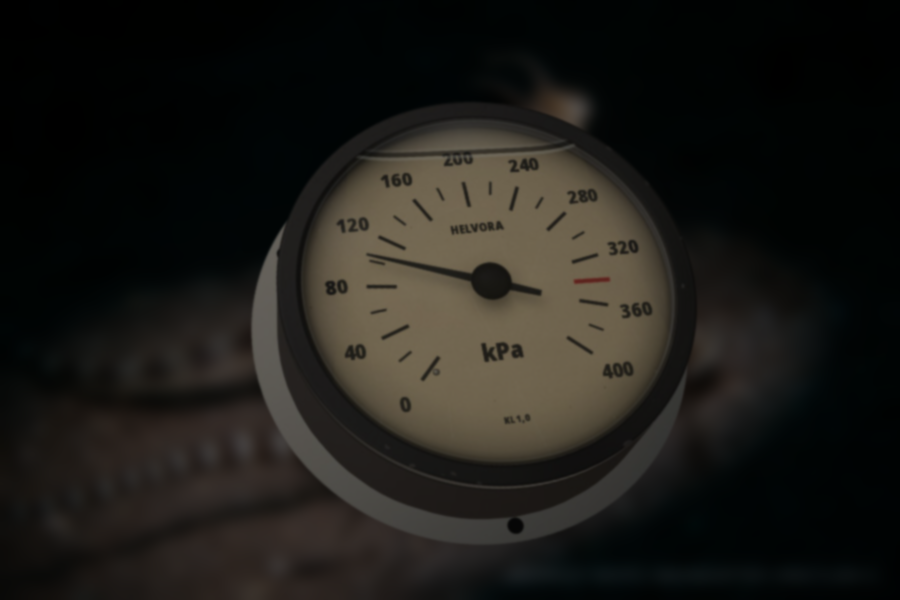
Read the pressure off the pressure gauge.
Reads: 100 kPa
